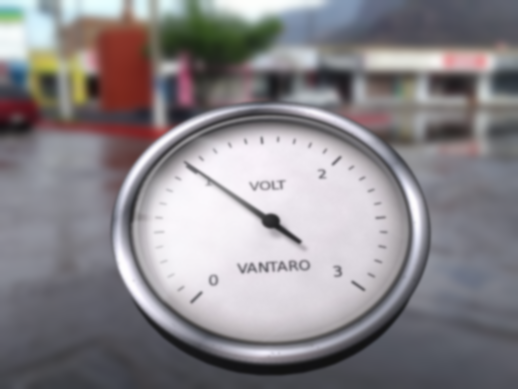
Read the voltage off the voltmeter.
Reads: 1 V
